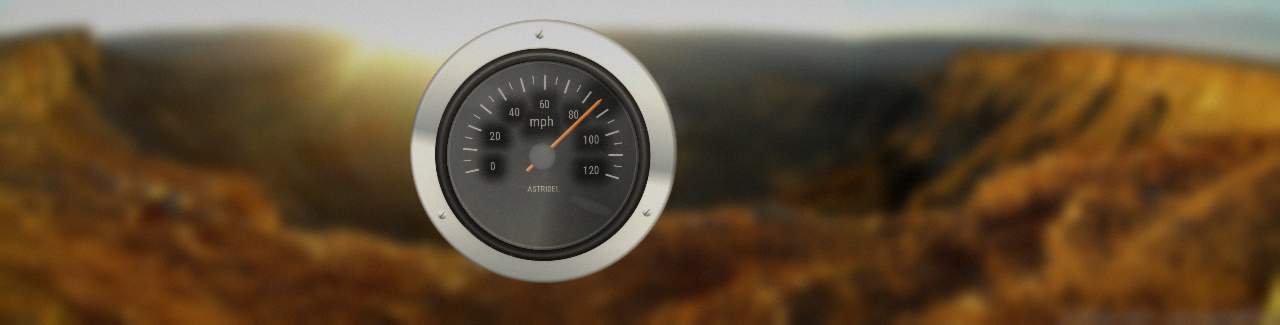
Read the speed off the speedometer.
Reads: 85 mph
